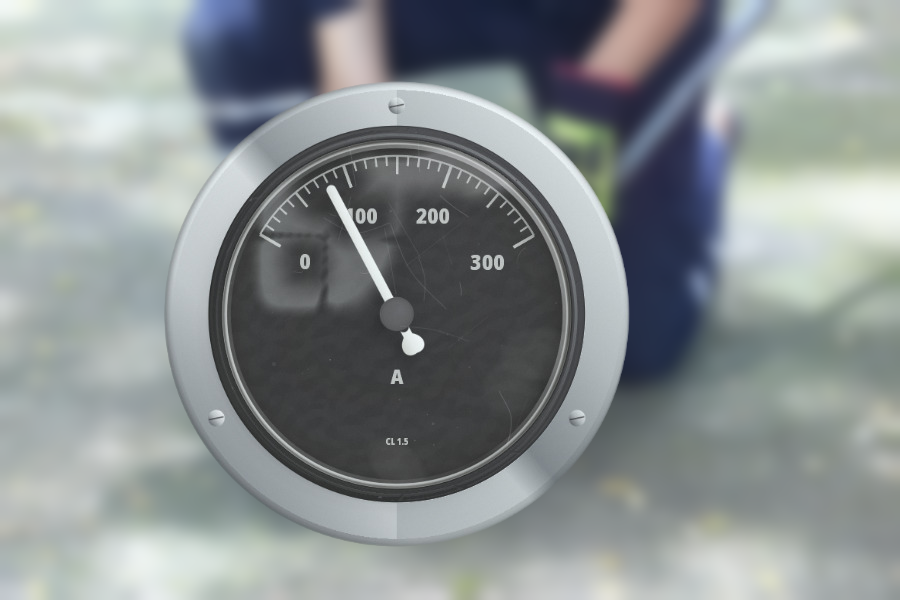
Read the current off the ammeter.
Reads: 80 A
